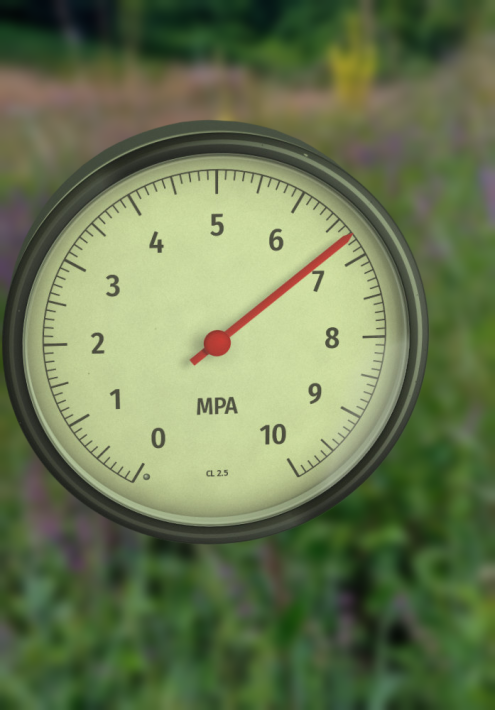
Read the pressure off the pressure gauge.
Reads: 6.7 MPa
